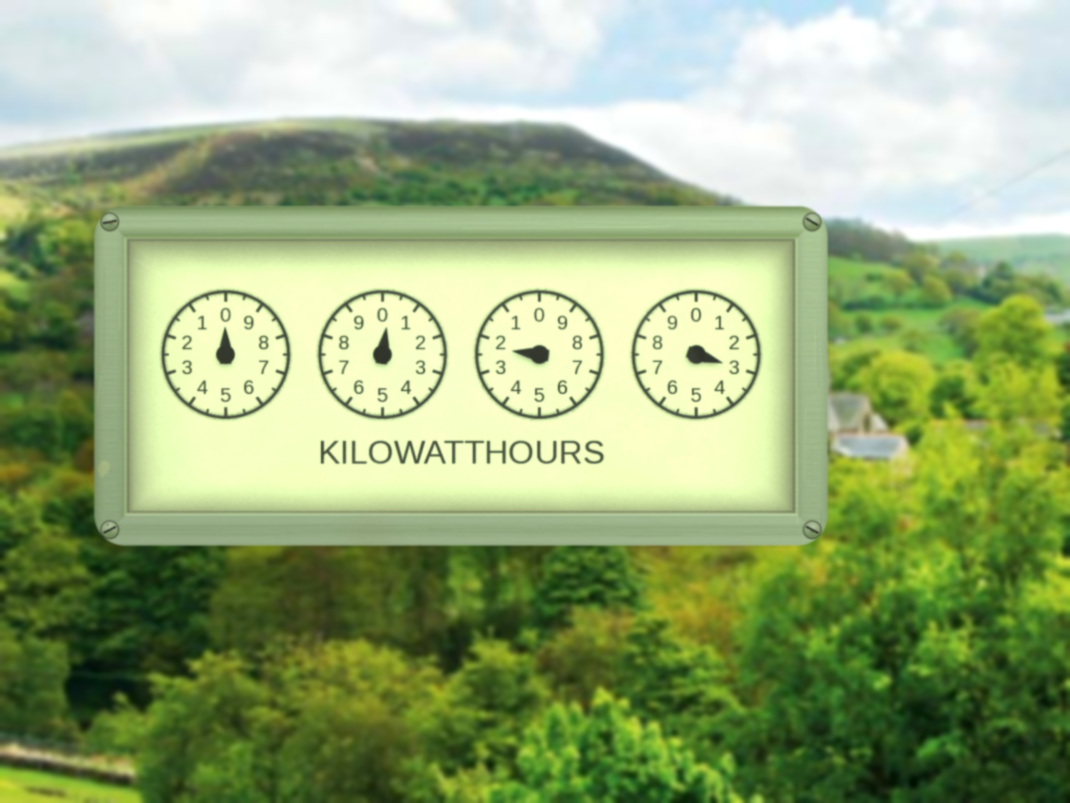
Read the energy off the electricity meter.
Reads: 23 kWh
